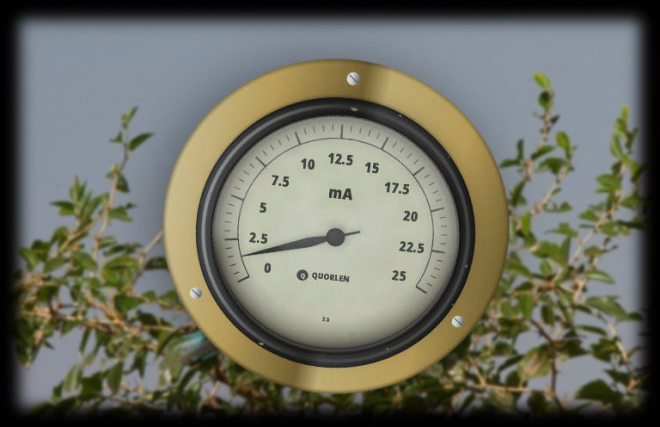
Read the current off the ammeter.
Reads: 1.5 mA
